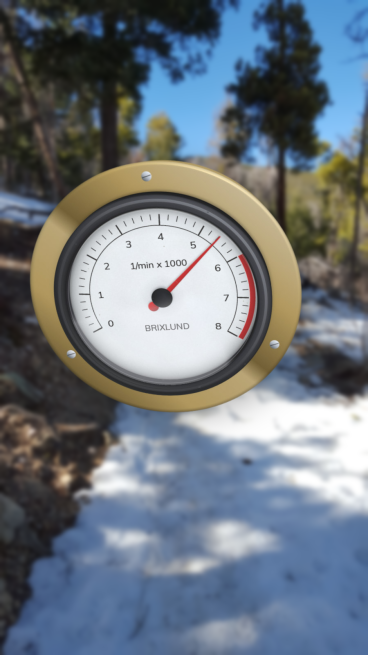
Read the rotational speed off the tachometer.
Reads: 5400 rpm
